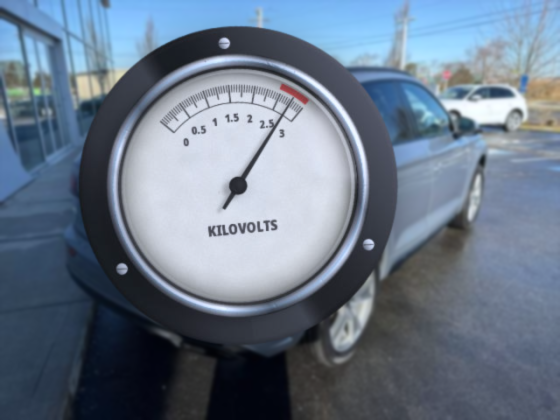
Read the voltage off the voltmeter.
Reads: 2.75 kV
